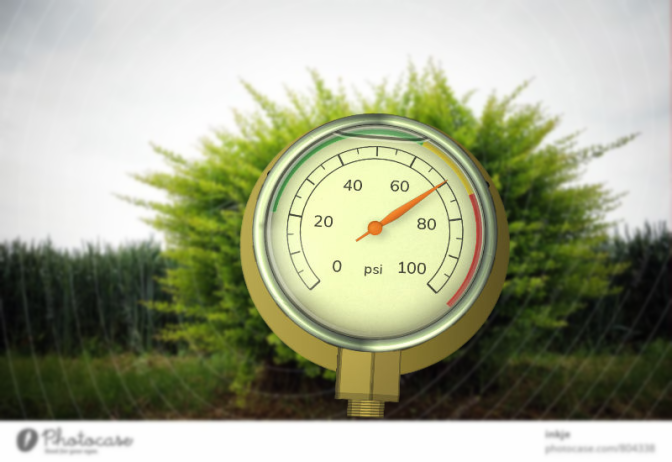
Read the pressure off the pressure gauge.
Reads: 70 psi
